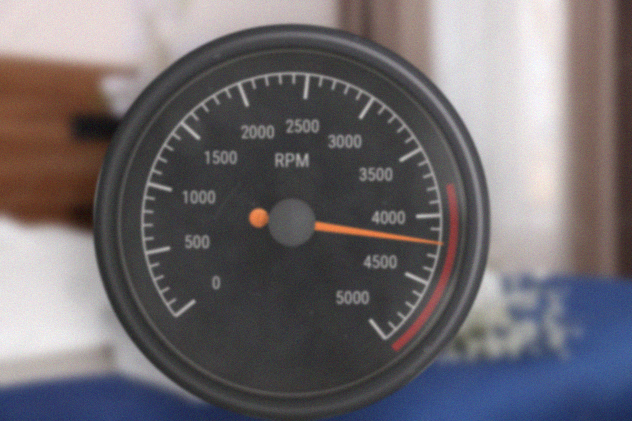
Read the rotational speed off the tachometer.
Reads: 4200 rpm
